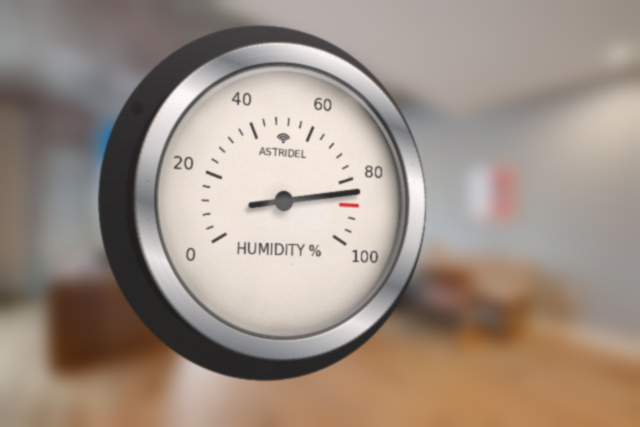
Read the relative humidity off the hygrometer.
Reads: 84 %
